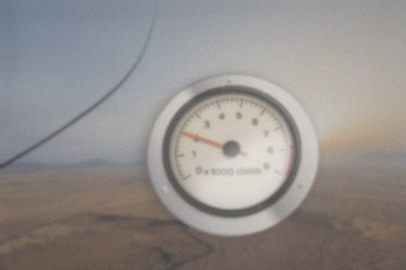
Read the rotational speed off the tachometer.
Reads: 2000 rpm
